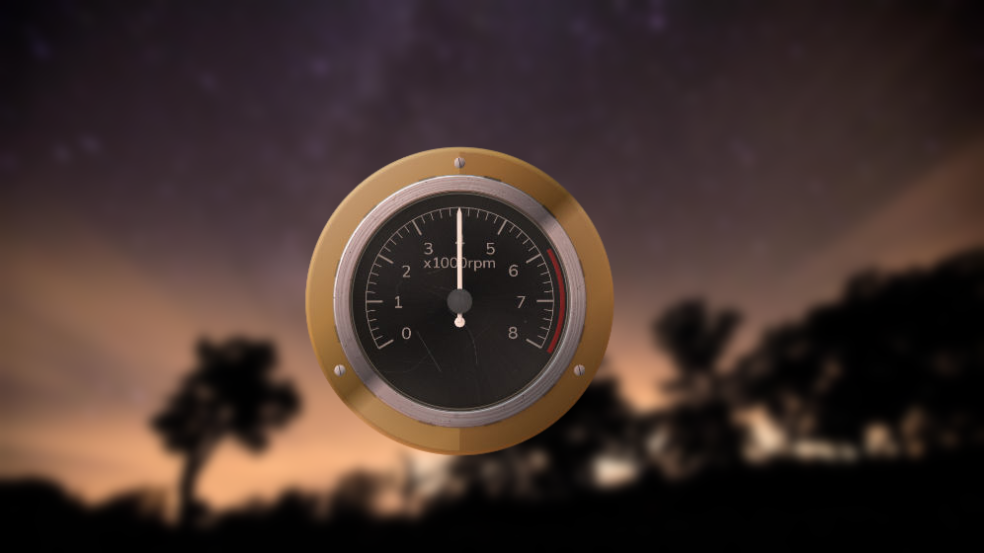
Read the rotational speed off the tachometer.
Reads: 4000 rpm
